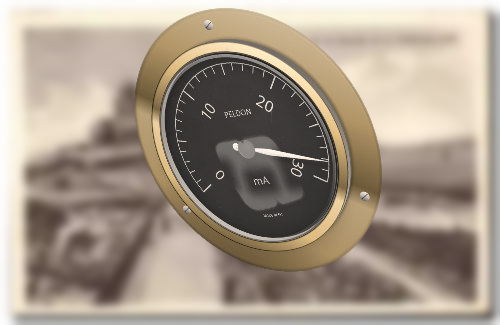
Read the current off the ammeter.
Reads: 28 mA
